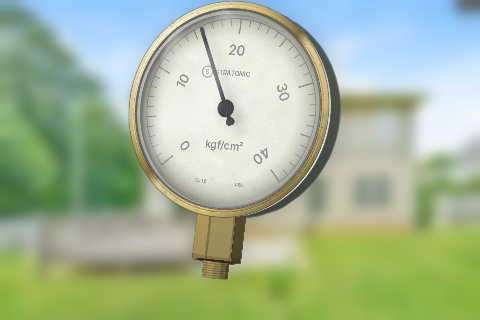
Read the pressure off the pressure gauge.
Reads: 16 kg/cm²
